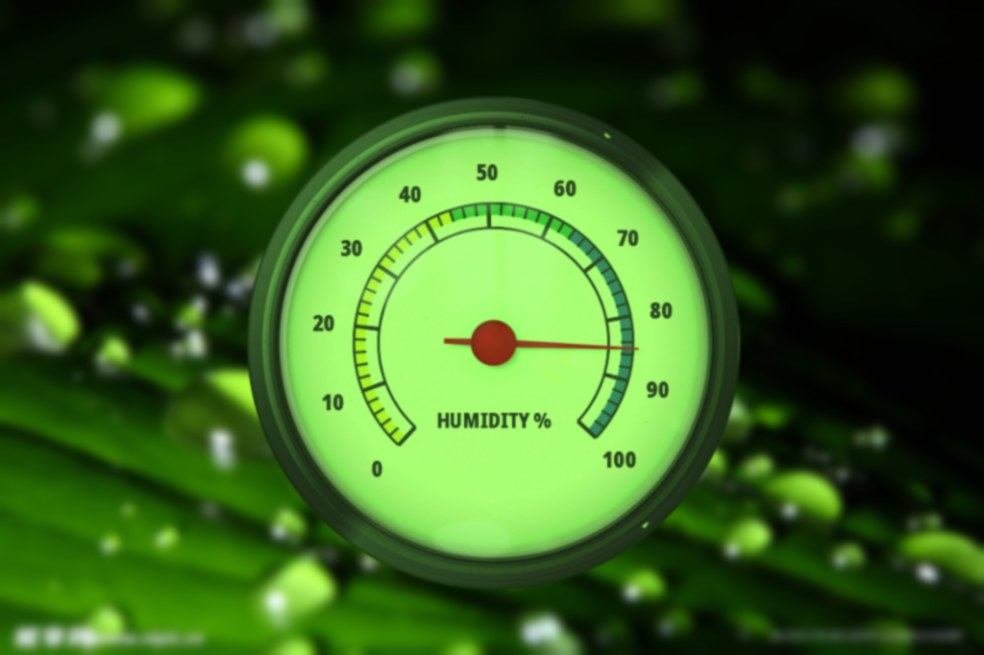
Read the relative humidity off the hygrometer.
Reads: 85 %
